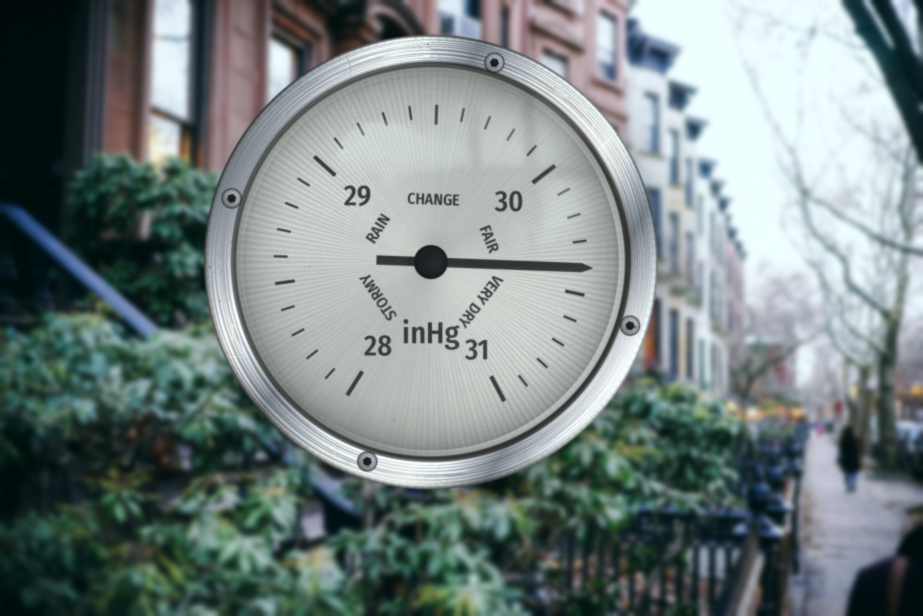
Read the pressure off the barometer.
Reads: 30.4 inHg
